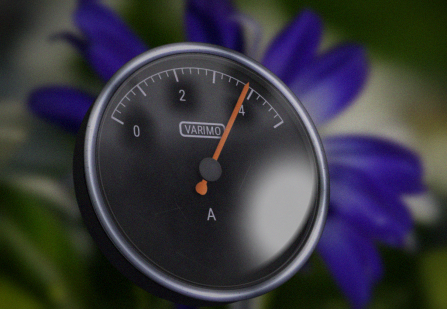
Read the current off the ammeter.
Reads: 3.8 A
